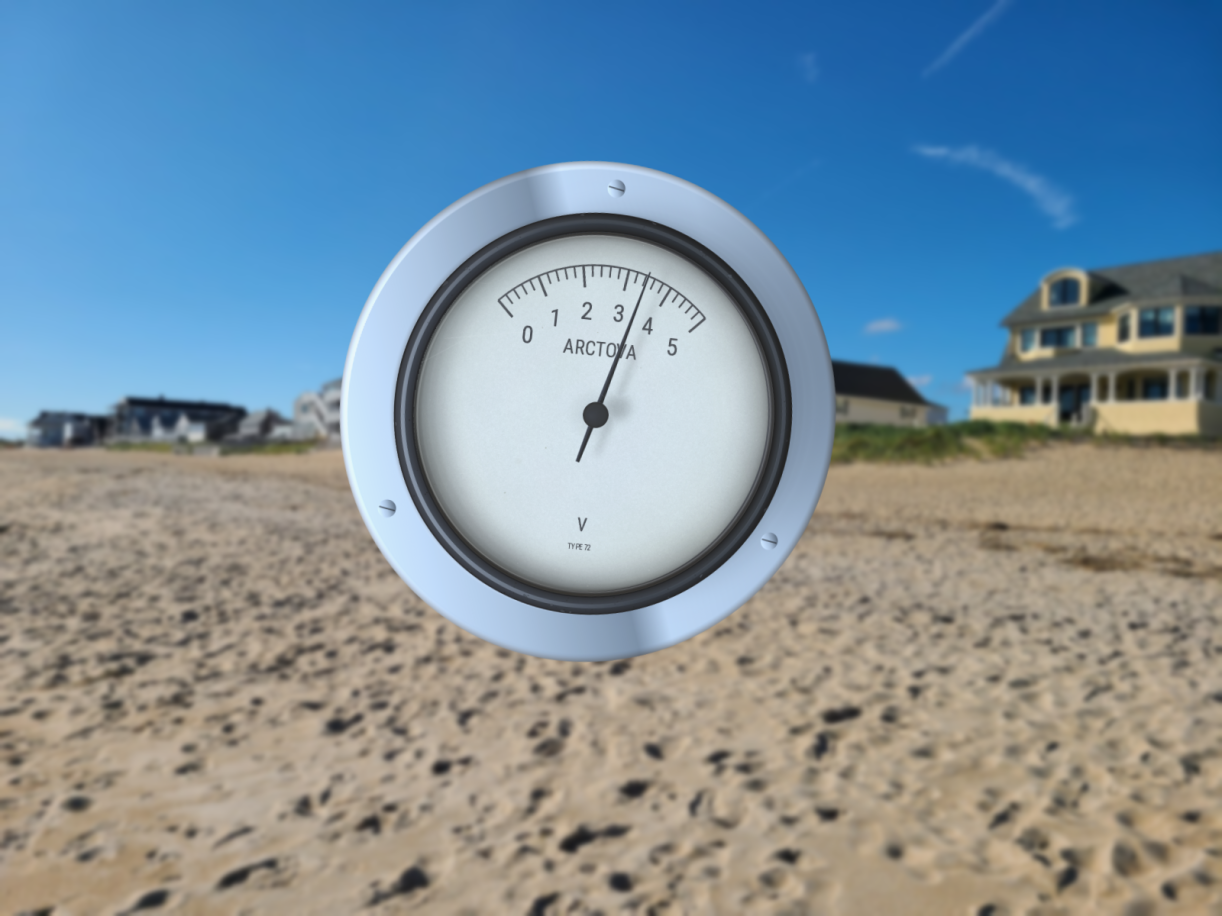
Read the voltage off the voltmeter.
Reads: 3.4 V
